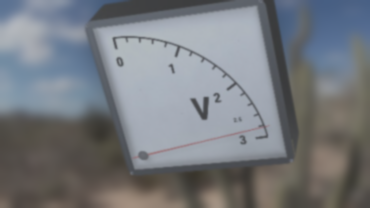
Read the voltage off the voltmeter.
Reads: 2.8 V
